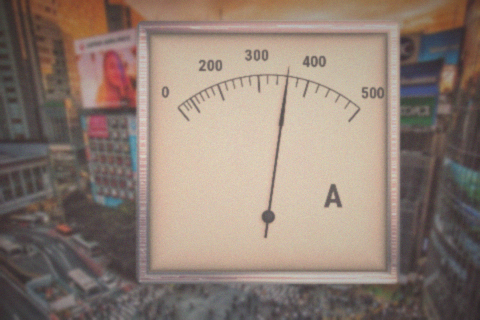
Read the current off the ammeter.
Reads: 360 A
